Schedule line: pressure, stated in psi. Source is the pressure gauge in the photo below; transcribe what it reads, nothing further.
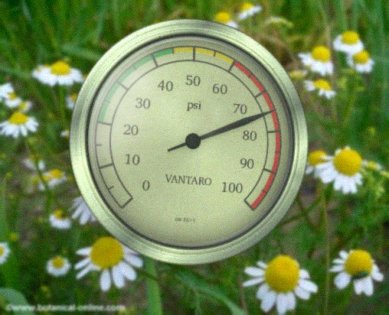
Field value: 75 psi
